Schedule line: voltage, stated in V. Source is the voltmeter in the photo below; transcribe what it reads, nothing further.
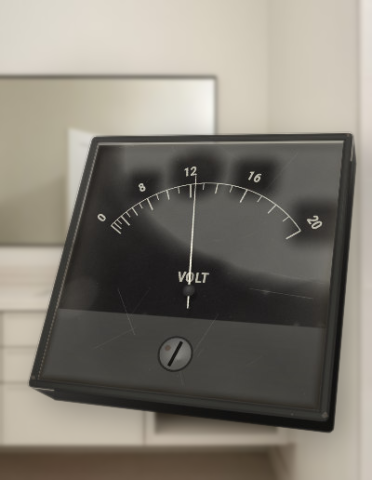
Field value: 12.5 V
